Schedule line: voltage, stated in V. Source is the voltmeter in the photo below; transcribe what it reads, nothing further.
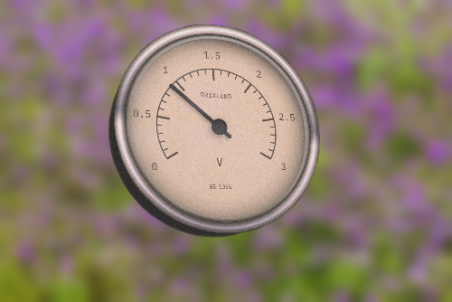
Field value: 0.9 V
